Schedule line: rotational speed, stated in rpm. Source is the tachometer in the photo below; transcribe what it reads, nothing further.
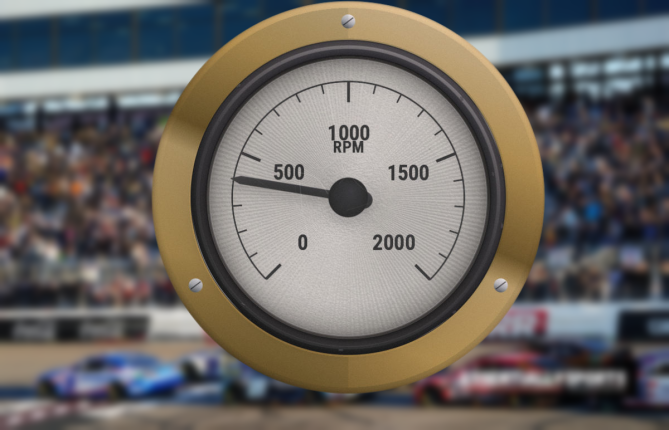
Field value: 400 rpm
